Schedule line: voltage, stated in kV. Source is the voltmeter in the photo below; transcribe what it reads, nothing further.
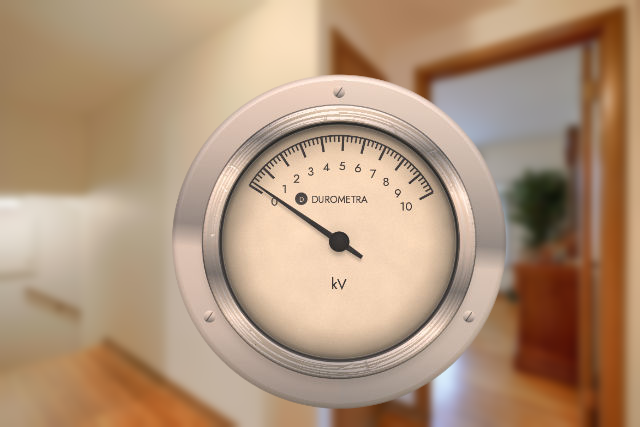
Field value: 0.2 kV
